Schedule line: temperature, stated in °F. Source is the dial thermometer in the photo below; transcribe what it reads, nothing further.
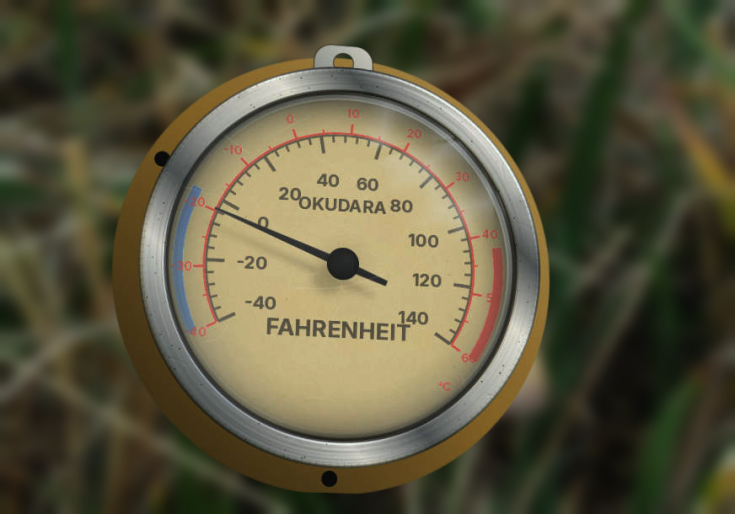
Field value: -4 °F
